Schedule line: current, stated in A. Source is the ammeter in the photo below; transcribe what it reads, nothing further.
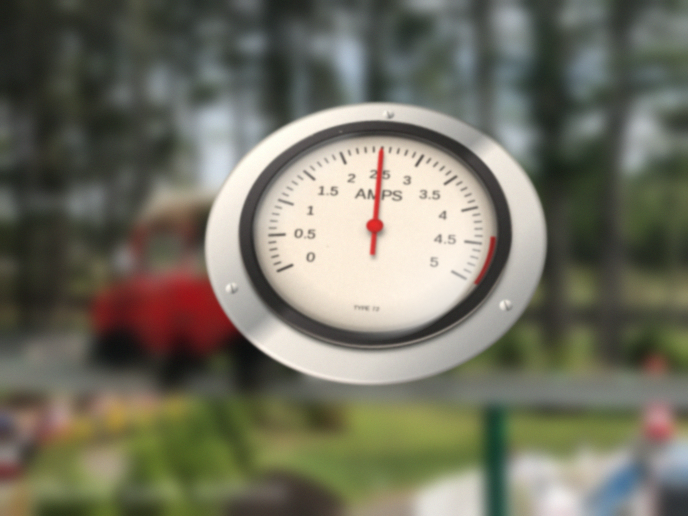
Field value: 2.5 A
